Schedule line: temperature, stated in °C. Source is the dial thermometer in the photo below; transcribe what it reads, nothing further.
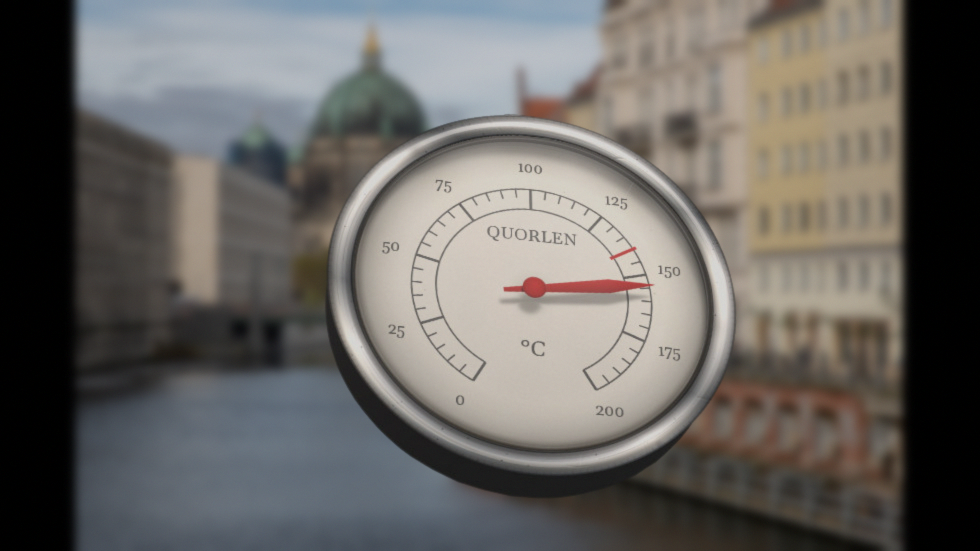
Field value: 155 °C
